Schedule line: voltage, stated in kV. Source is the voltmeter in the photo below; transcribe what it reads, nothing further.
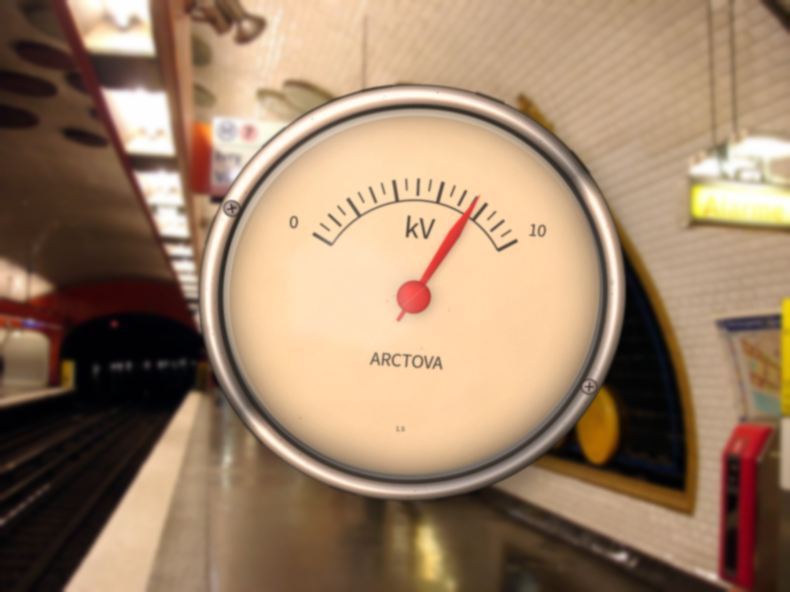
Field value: 7.5 kV
